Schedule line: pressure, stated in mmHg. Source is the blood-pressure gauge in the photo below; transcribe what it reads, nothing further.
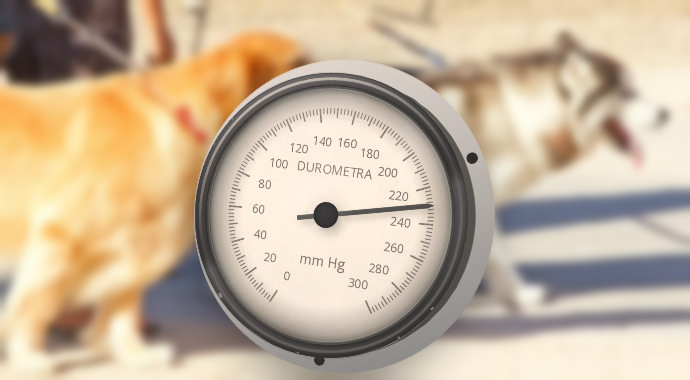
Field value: 230 mmHg
